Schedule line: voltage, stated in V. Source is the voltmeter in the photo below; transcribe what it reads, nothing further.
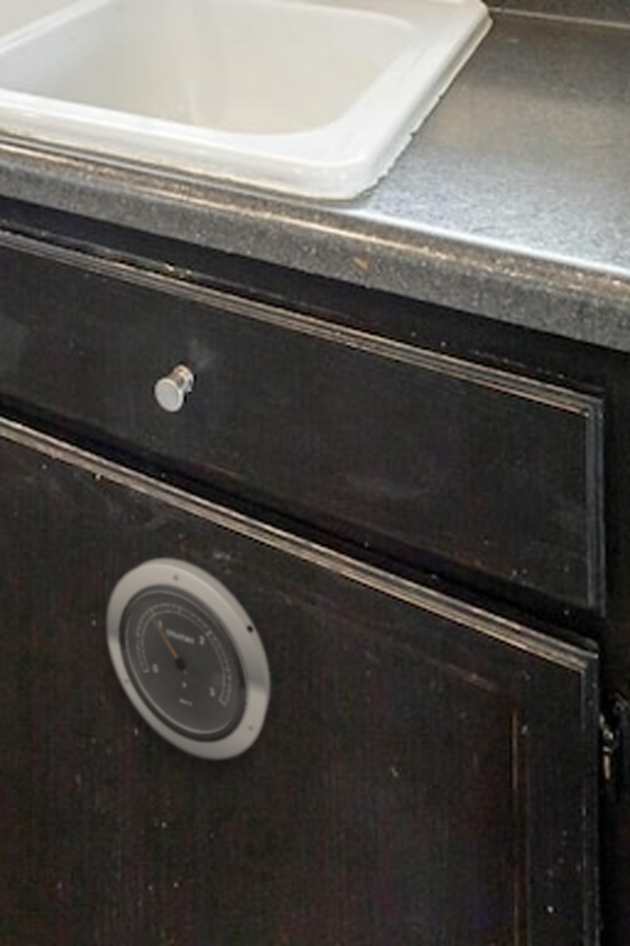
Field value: 1 V
